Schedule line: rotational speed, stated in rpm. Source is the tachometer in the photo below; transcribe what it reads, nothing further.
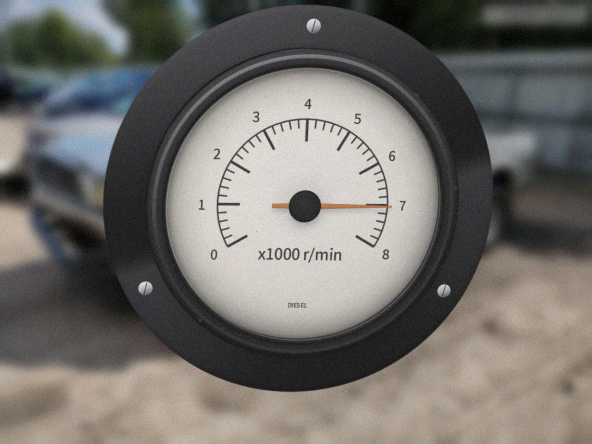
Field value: 7000 rpm
